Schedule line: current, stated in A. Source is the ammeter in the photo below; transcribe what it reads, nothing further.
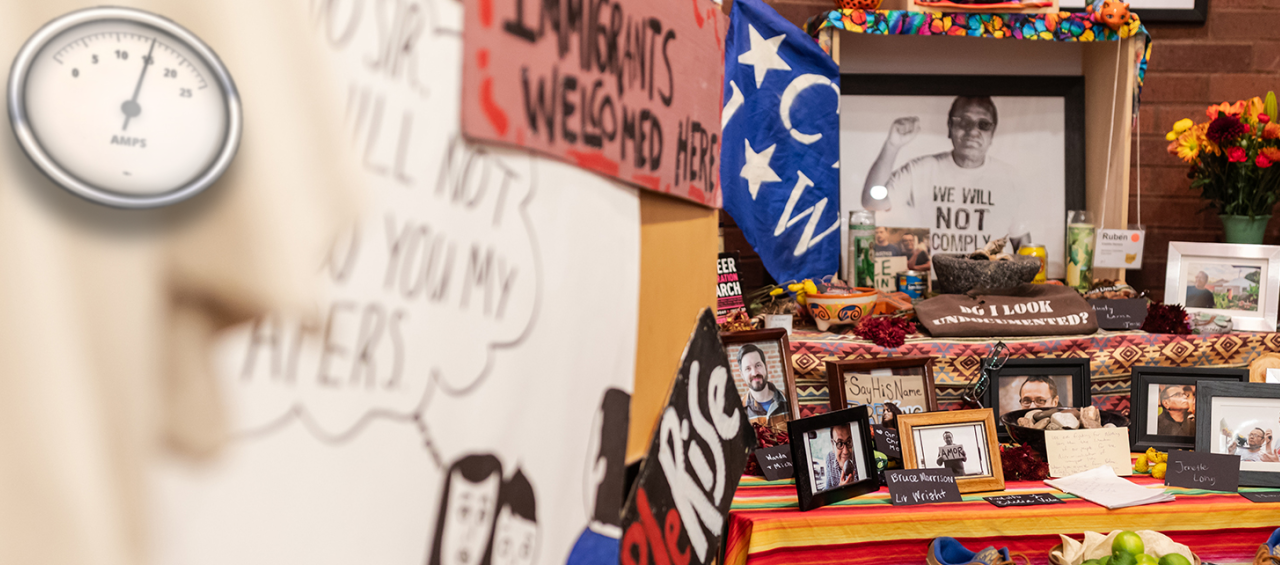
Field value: 15 A
